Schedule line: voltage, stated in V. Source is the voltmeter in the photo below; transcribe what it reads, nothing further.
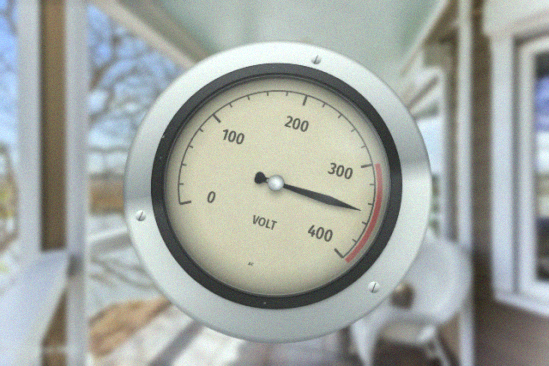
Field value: 350 V
